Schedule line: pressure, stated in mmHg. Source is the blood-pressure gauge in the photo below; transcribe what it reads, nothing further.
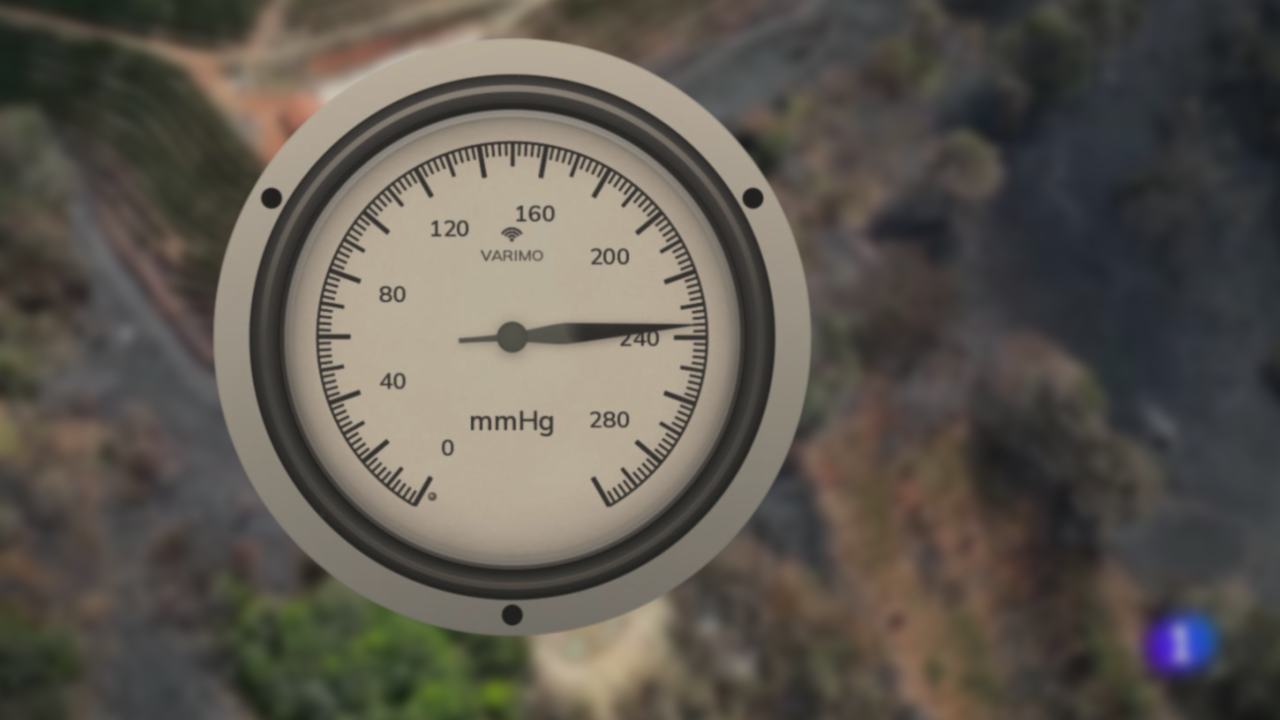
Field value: 236 mmHg
